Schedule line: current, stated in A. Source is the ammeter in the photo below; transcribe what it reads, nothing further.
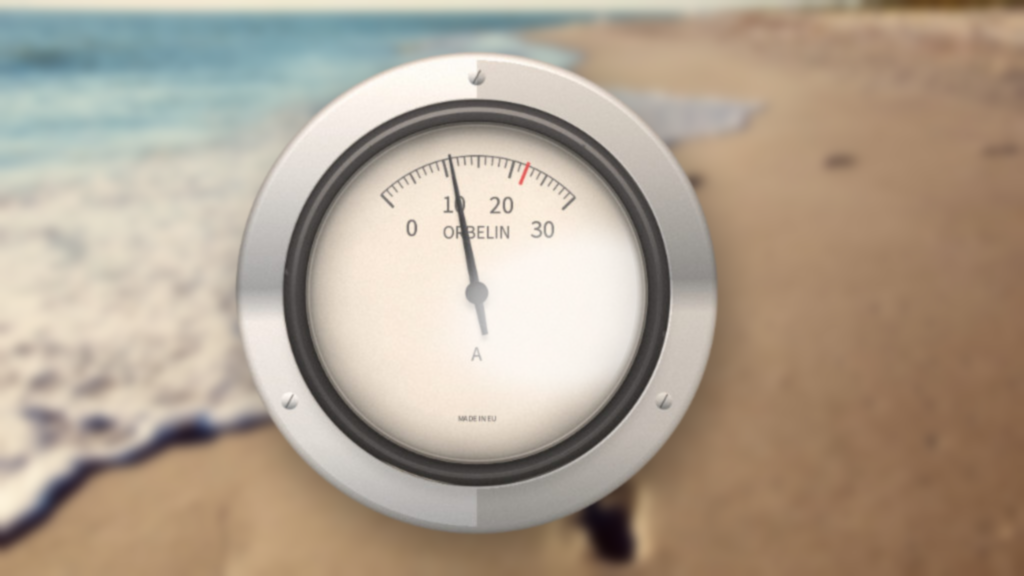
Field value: 11 A
